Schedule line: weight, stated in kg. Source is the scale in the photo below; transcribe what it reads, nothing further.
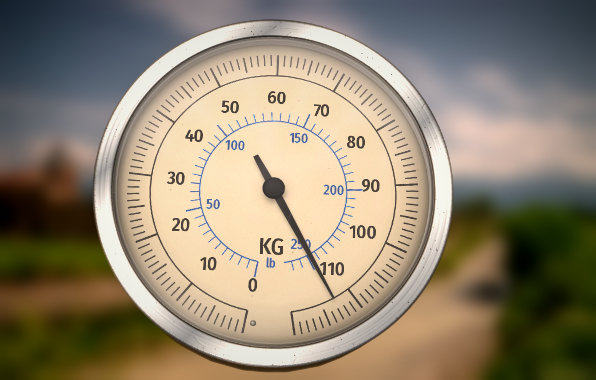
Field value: 113 kg
